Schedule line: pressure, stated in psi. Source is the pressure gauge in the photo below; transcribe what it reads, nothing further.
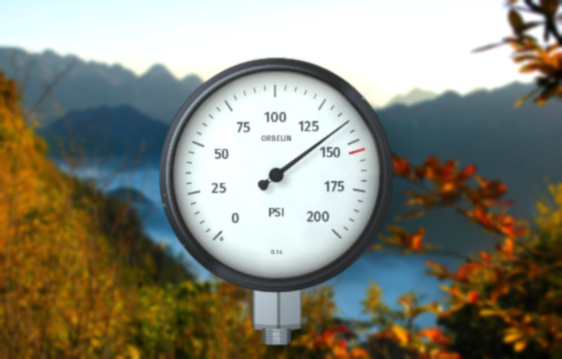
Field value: 140 psi
